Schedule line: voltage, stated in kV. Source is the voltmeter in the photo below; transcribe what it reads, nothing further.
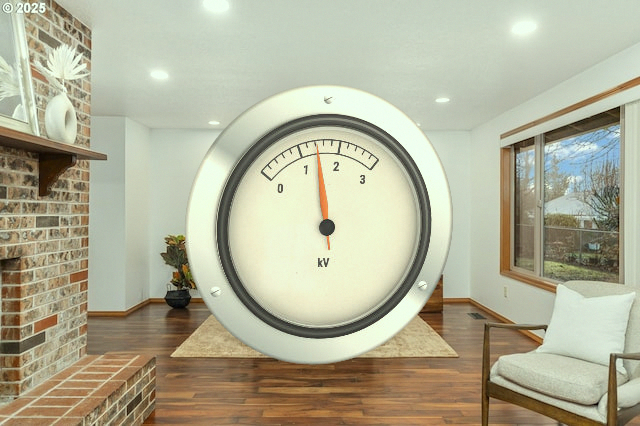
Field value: 1.4 kV
